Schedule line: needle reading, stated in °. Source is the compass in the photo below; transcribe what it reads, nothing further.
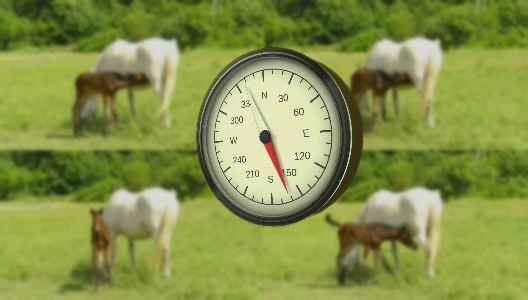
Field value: 160 °
